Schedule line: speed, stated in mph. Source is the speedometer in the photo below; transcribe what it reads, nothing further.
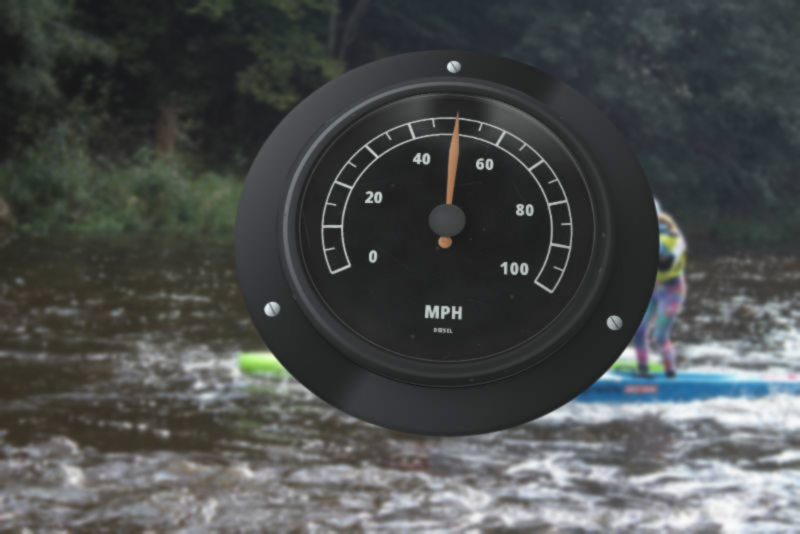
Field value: 50 mph
